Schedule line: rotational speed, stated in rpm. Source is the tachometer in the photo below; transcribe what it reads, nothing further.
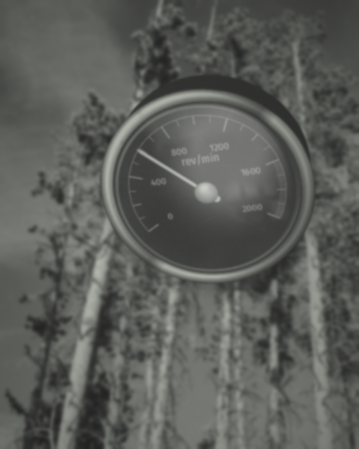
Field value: 600 rpm
